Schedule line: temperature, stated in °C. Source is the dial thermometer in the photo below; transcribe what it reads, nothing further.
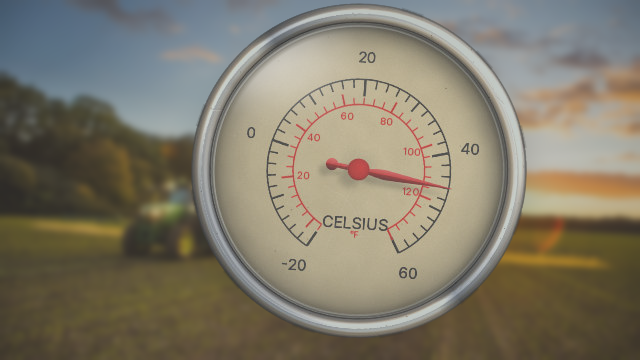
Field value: 46 °C
